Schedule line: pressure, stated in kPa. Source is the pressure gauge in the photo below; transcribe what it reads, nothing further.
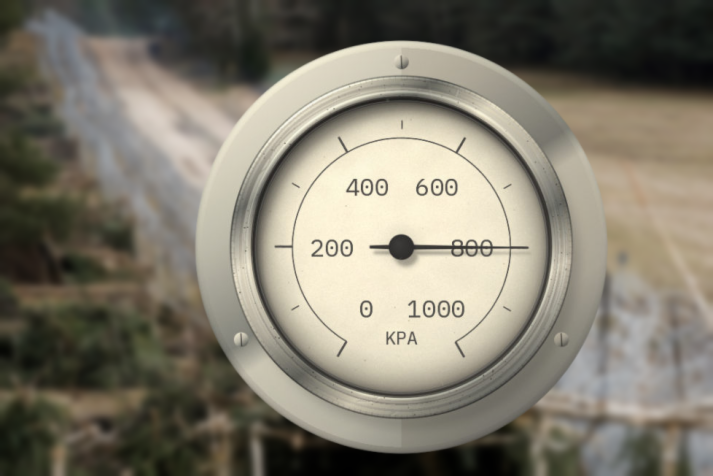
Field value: 800 kPa
